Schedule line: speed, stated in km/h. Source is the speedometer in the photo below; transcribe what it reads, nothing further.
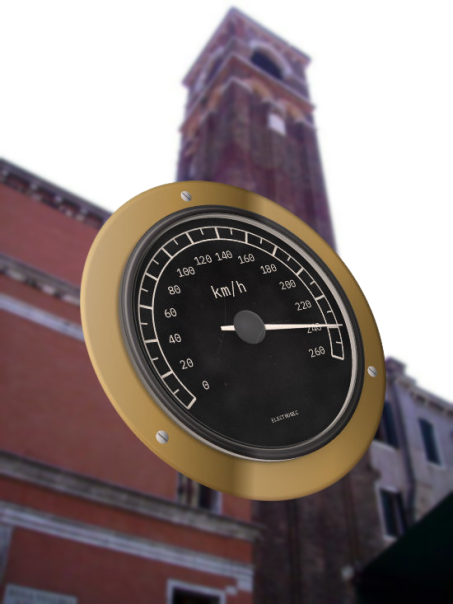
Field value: 240 km/h
